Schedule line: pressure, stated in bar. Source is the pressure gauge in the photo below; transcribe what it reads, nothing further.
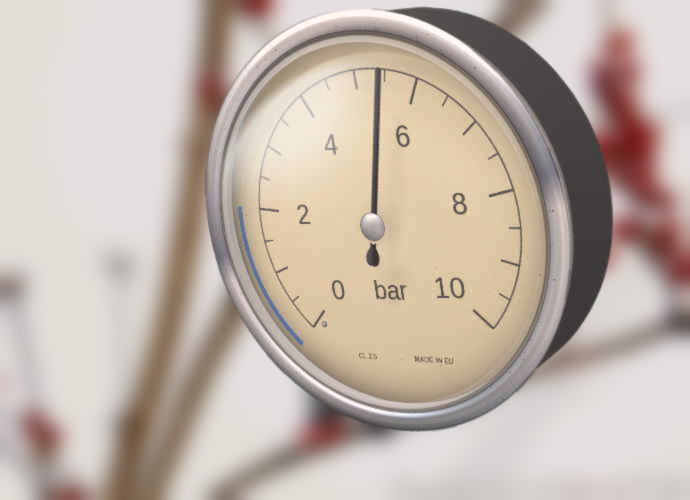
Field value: 5.5 bar
